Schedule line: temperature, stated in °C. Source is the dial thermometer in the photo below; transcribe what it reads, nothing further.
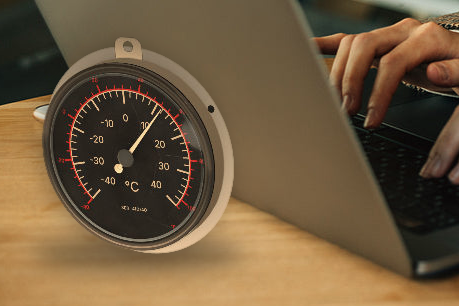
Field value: 12 °C
